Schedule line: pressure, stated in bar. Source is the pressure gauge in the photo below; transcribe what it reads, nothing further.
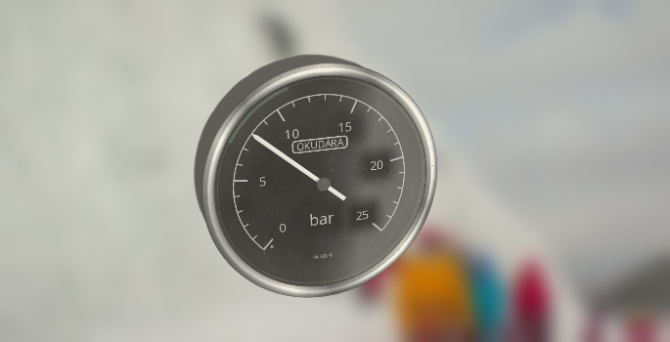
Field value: 8 bar
